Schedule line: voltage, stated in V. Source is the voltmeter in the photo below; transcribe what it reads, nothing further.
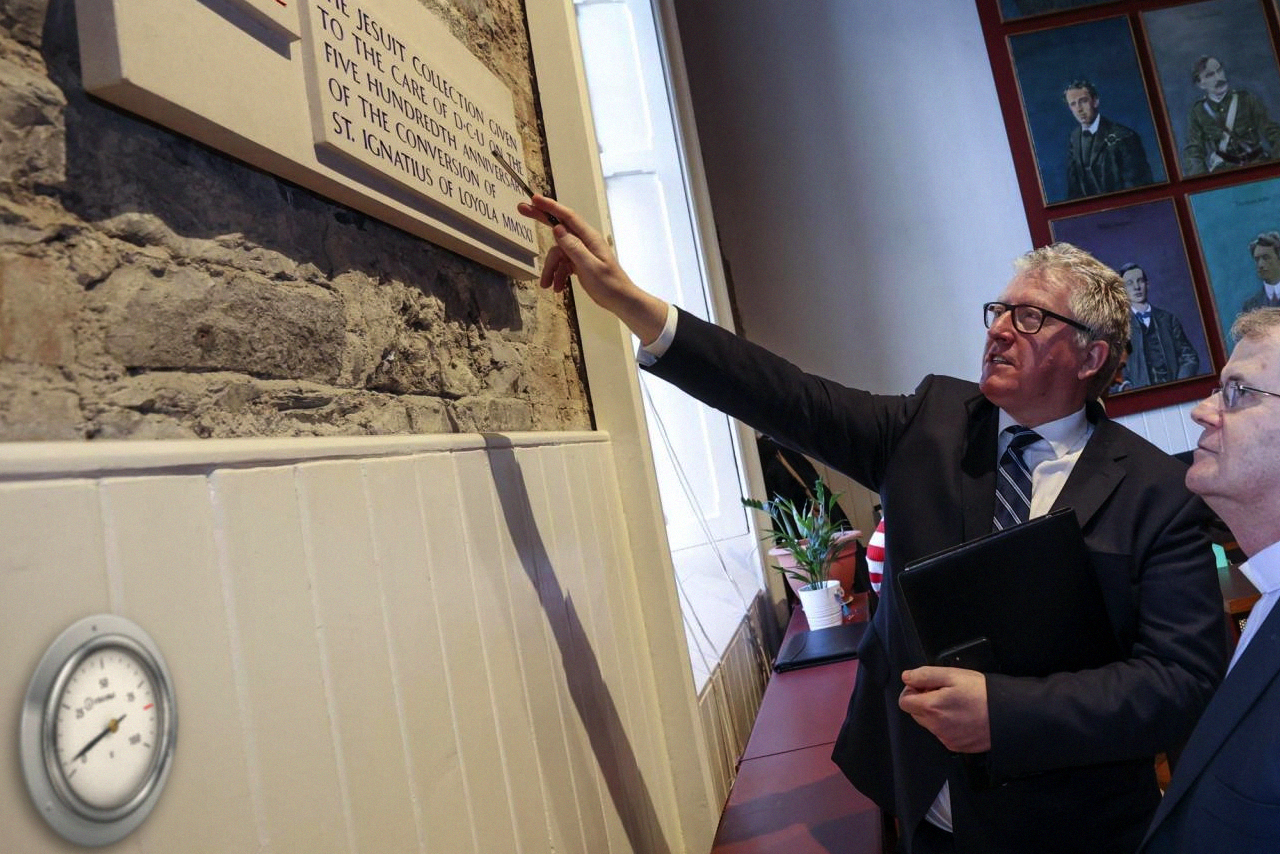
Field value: 5 V
